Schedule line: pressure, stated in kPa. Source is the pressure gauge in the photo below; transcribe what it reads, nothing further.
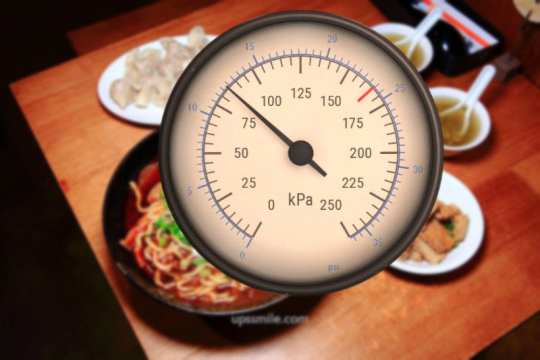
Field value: 85 kPa
